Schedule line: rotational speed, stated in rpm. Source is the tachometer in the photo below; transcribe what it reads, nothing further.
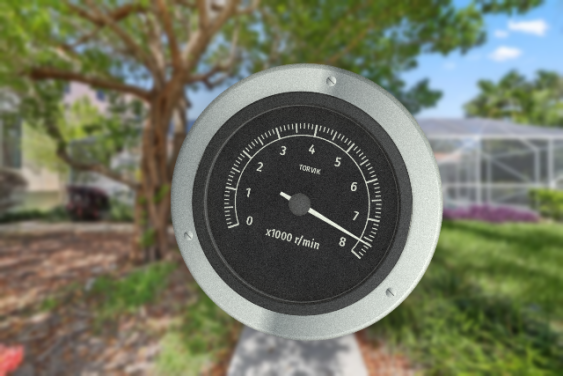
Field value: 7600 rpm
